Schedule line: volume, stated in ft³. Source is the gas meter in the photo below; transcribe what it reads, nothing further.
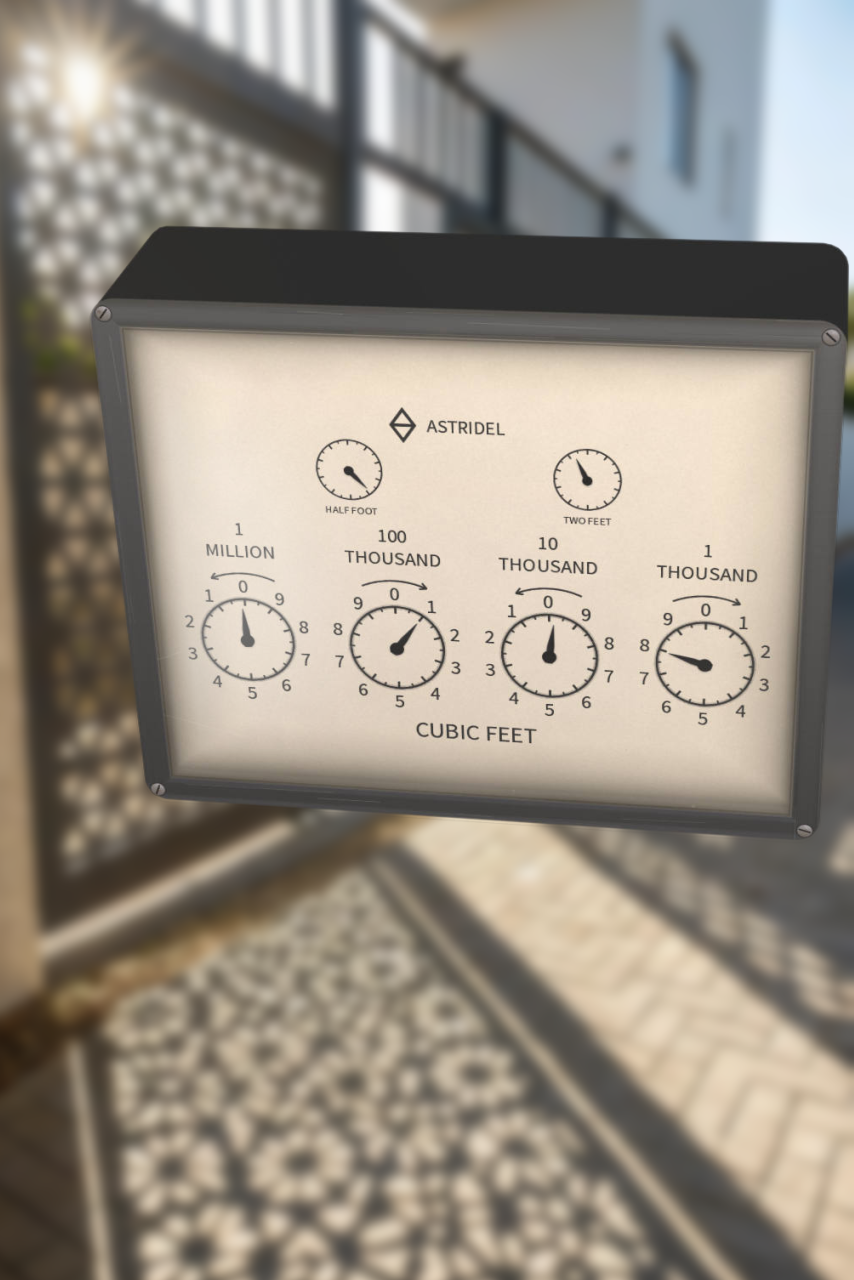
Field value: 9800 ft³
